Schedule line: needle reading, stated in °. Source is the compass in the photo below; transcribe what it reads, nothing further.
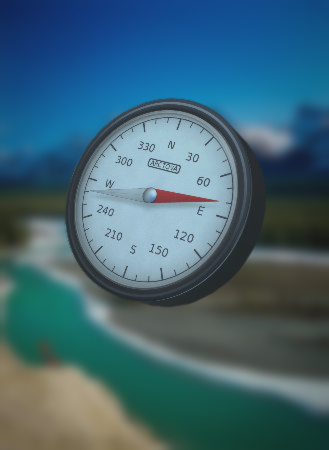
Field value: 80 °
